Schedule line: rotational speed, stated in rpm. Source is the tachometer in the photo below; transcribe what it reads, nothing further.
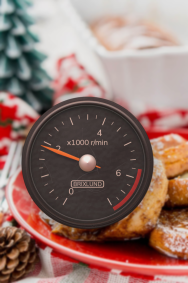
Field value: 1875 rpm
